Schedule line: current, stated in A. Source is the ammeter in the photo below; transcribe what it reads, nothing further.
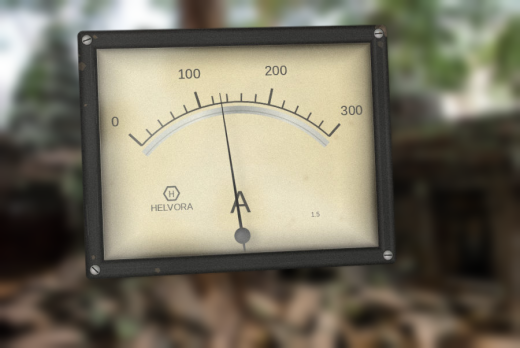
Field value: 130 A
